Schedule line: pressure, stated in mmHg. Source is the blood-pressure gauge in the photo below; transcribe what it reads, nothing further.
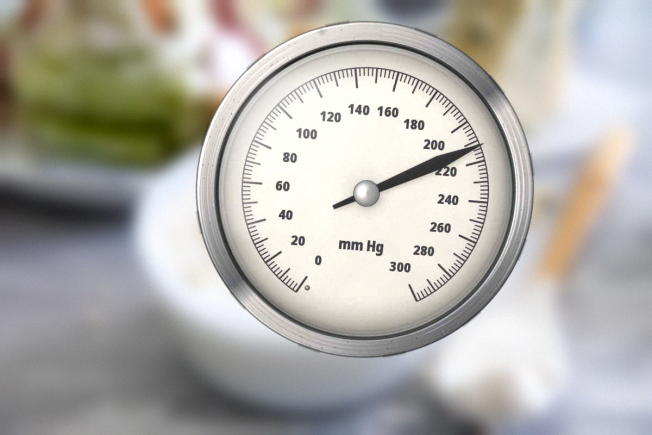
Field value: 212 mmHg
